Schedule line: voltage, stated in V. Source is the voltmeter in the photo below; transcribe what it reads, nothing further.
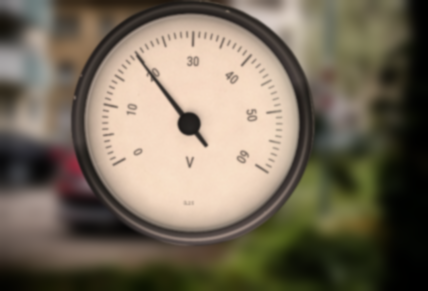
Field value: 20 V
